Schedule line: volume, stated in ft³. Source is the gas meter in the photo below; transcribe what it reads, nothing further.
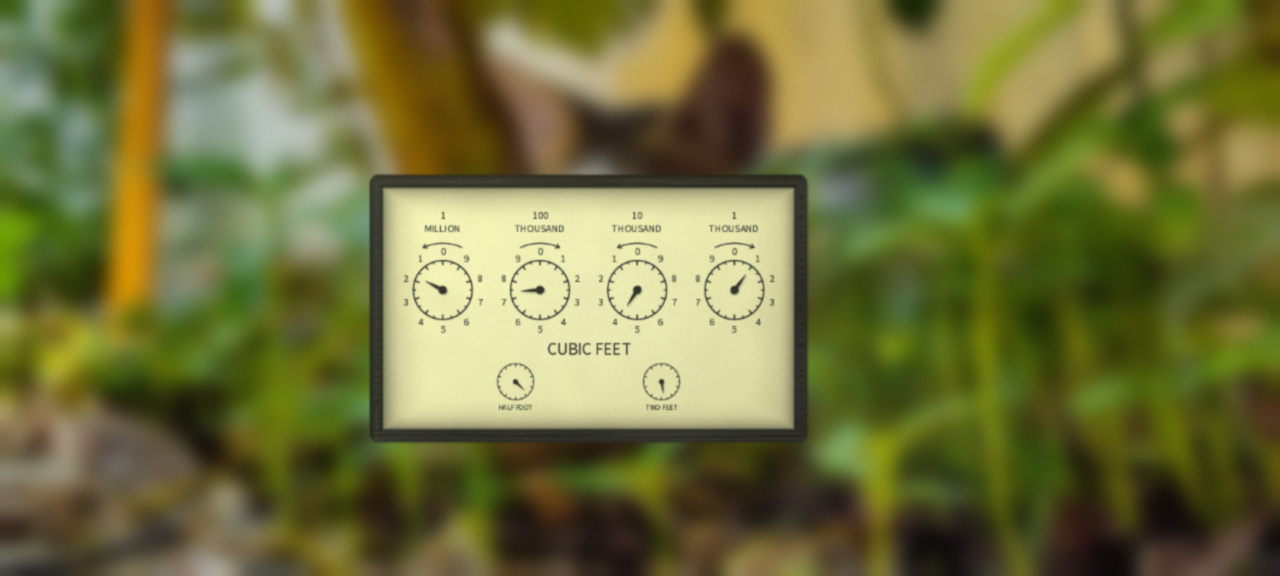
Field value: 174100 ft³
